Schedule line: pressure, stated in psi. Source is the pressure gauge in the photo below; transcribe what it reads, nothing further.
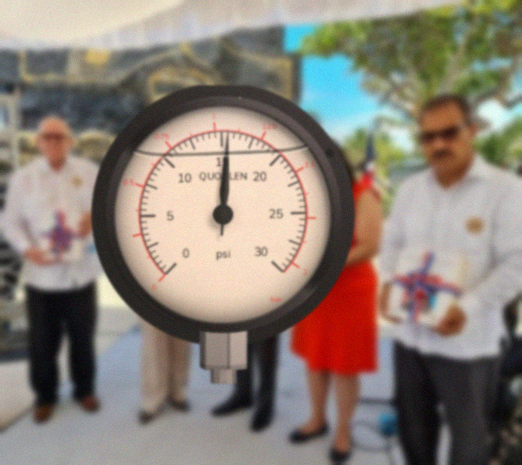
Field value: 15.5 psi
